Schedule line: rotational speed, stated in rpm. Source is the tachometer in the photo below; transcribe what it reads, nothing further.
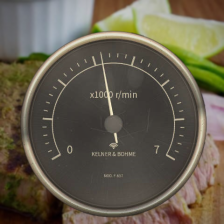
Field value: 3200 rpm
